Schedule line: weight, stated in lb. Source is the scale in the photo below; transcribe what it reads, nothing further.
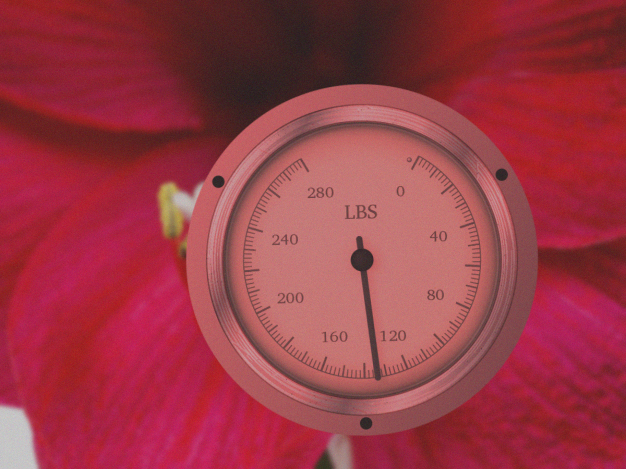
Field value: 134 lb
